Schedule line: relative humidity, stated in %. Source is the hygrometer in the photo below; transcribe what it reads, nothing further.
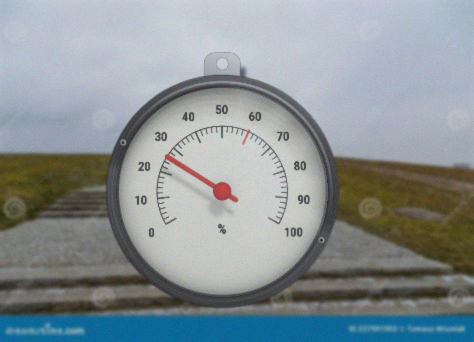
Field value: 26 %
